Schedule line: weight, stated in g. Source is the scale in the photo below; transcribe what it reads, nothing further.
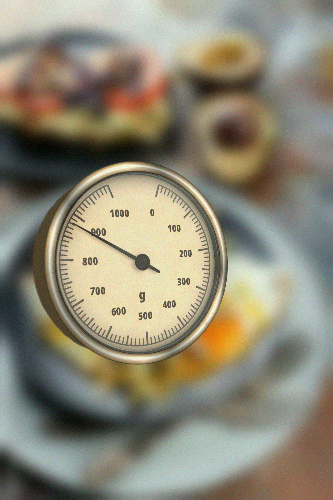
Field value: 880 g
